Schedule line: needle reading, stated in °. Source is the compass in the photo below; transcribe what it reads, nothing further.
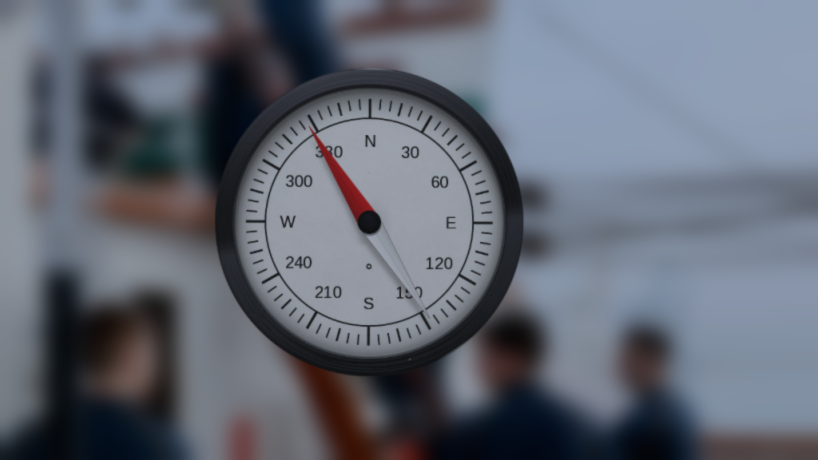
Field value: 327.5 °
